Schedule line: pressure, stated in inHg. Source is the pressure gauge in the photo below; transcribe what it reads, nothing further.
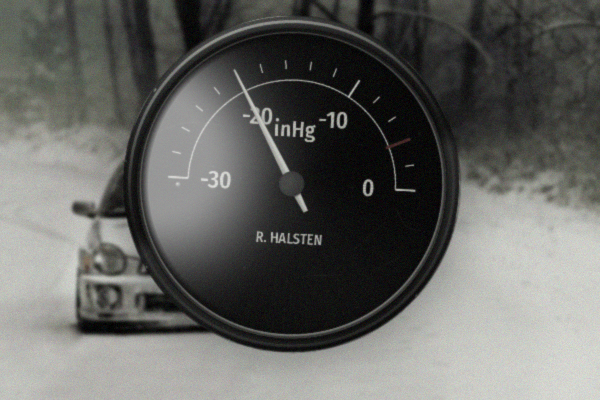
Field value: -20 inHg
